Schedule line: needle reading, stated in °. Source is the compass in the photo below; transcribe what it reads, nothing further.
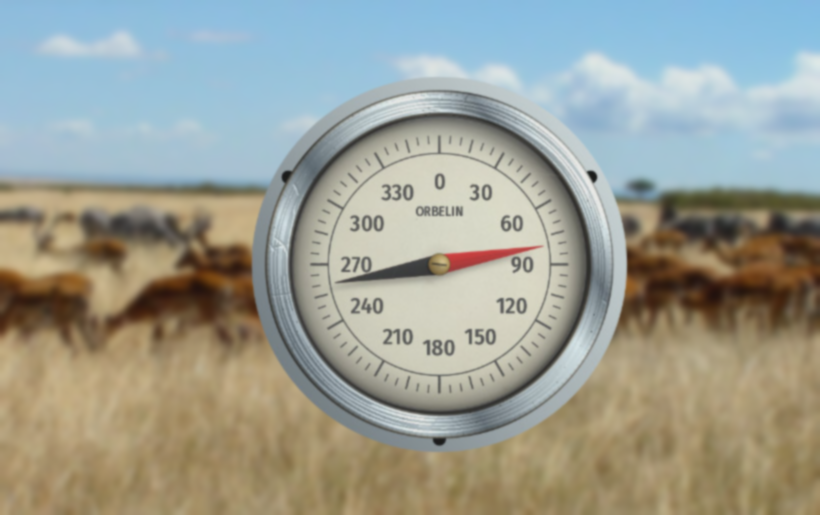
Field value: 80 °
